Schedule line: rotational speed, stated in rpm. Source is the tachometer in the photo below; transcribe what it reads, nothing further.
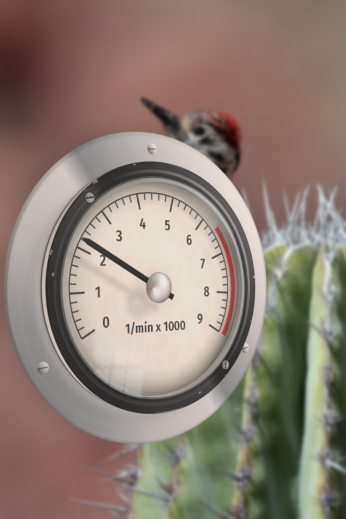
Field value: 2200 rpm
